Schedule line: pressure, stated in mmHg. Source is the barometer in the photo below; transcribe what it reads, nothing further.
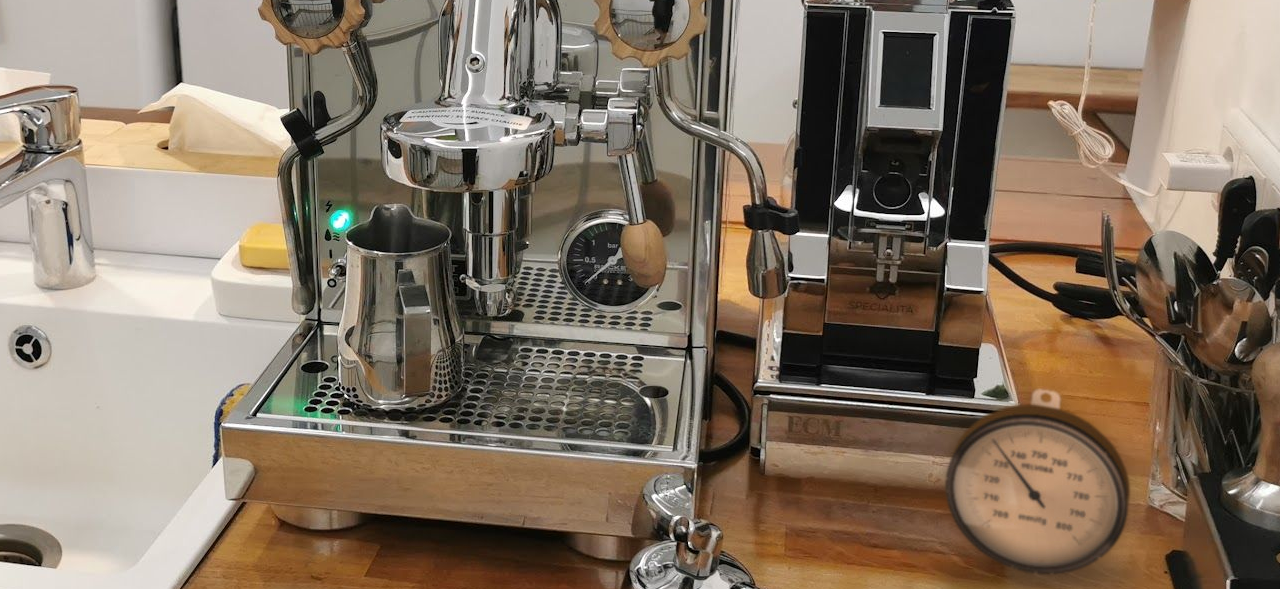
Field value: 735 mmHg
